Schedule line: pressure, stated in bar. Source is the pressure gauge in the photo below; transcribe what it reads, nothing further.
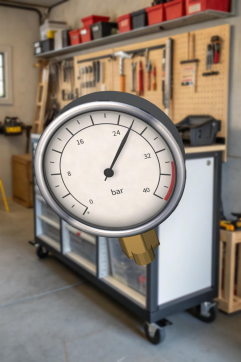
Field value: 26 bar
